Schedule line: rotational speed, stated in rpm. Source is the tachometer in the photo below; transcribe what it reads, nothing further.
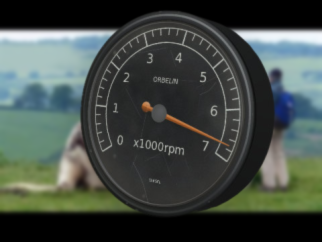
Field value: 6700 rpm
